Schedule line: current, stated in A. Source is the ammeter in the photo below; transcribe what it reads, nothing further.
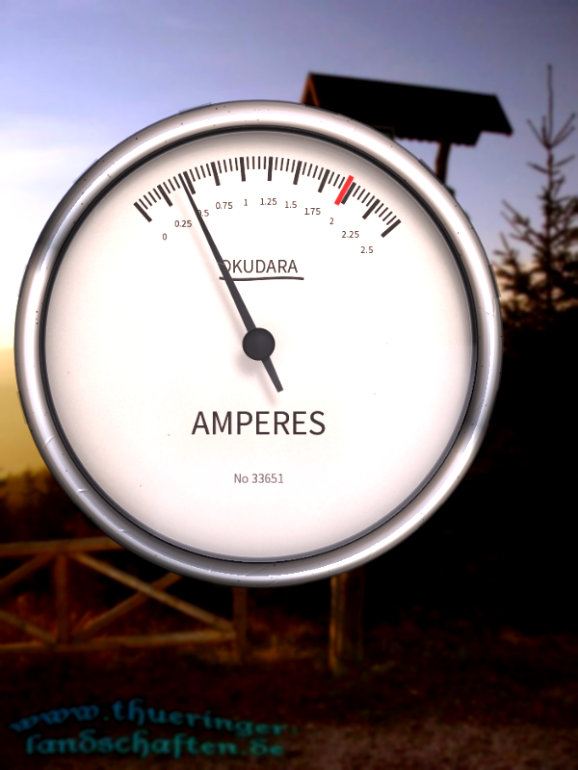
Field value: 0.45 A
